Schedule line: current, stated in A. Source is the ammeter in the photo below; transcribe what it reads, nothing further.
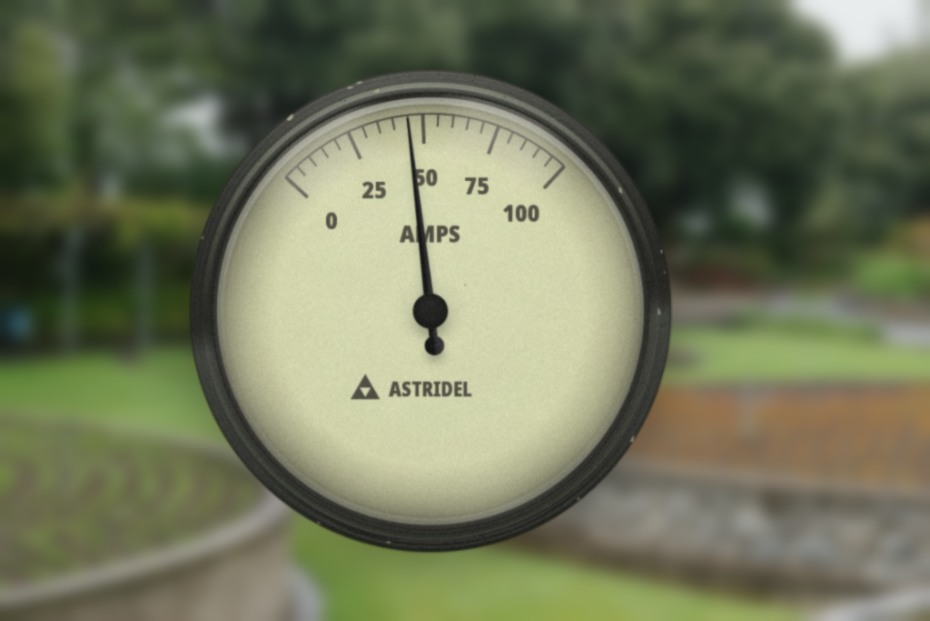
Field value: 45 A
